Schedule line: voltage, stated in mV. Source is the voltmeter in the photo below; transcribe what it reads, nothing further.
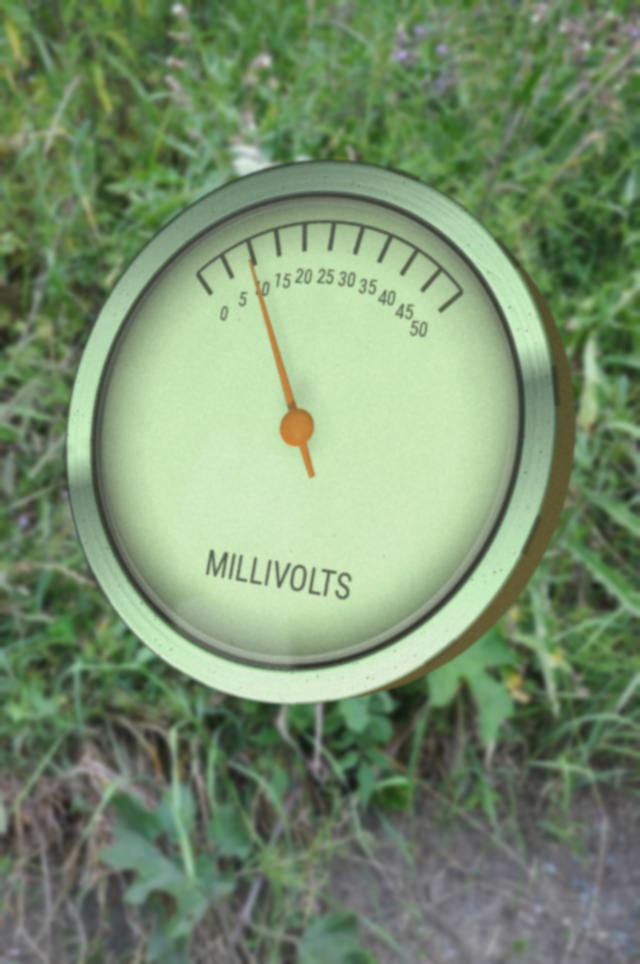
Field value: 10 mV
